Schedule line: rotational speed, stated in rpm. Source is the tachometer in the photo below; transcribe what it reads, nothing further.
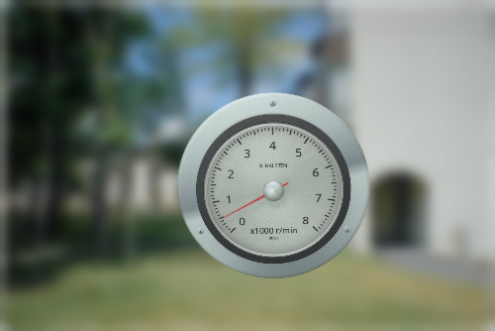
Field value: 500 rpm
